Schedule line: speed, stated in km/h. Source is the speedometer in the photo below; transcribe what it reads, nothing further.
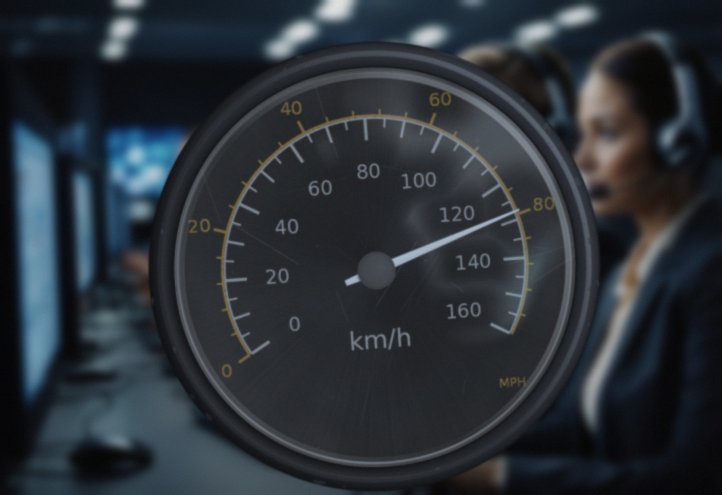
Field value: 127.5 km/h
